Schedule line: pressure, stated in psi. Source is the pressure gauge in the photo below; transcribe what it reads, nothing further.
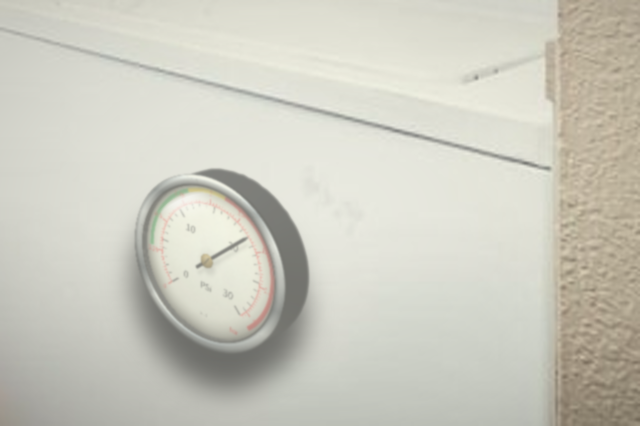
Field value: 20 psi
